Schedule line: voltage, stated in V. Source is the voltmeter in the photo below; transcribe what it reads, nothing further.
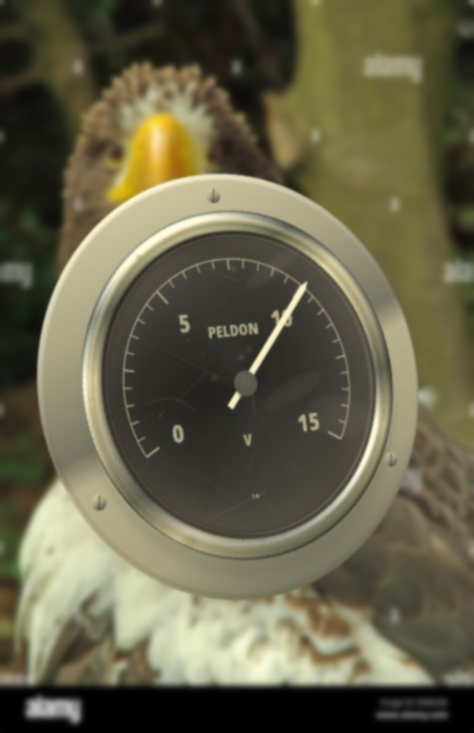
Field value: 10 V
